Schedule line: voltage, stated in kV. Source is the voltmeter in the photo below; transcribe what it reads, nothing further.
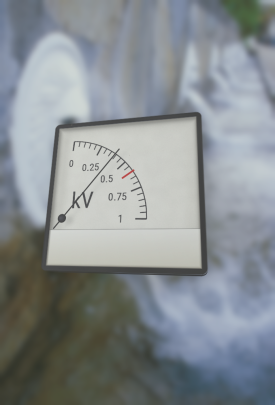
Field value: 0.4 kV
